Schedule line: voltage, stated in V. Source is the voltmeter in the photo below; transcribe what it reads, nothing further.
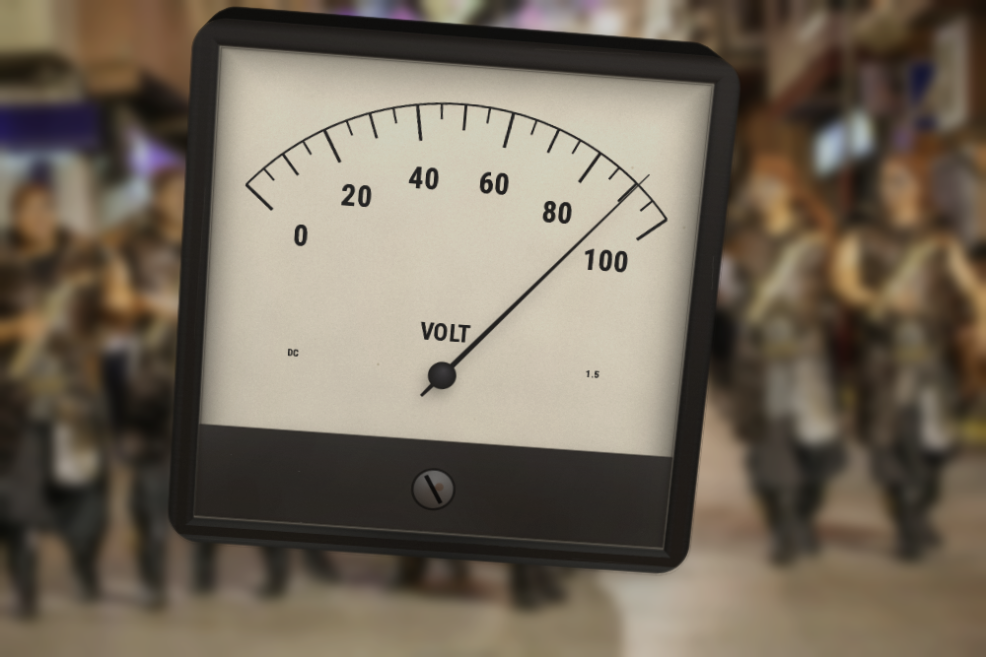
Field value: 90 V
